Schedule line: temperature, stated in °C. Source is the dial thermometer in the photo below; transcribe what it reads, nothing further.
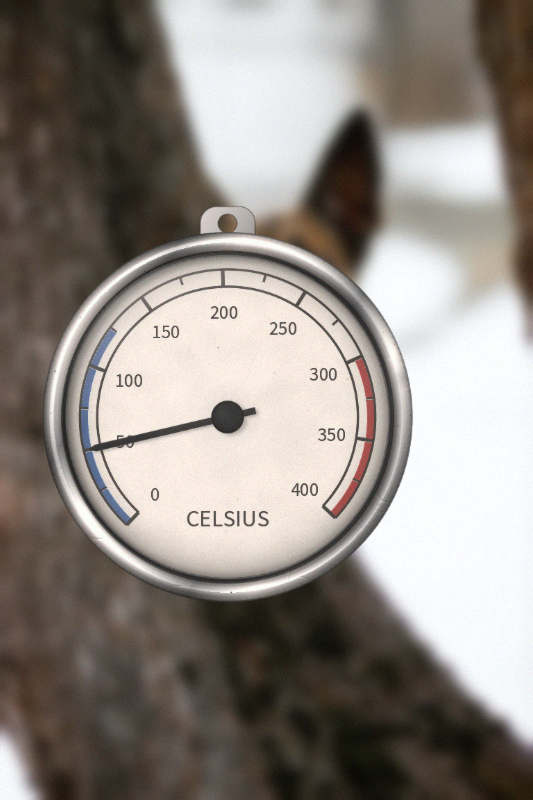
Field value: 50 °C
